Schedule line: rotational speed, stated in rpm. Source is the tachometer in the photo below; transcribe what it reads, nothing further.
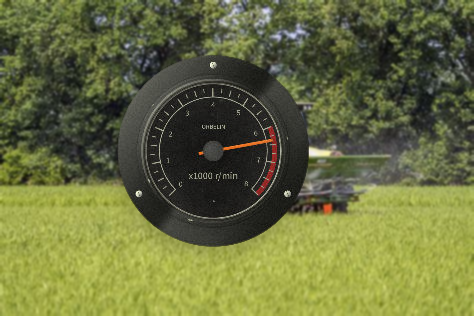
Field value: 6375 rpm
